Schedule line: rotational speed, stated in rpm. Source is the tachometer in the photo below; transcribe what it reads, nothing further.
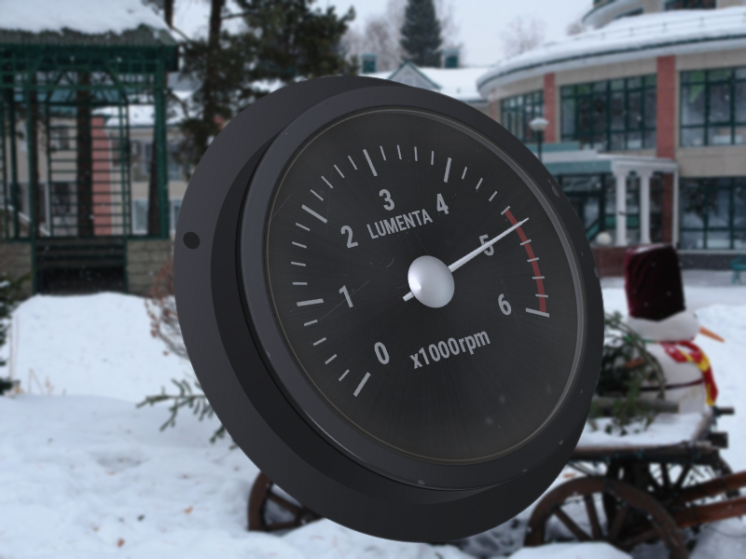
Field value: 5000 rpm
